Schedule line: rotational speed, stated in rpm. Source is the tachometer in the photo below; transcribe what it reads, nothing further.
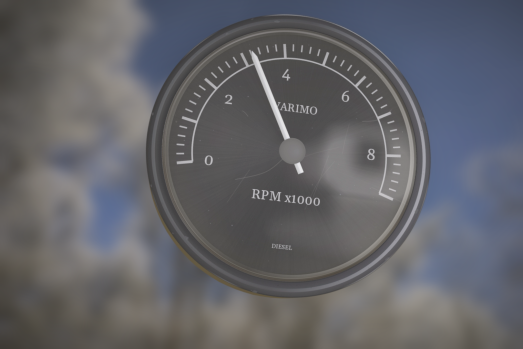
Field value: 3200 rpm
